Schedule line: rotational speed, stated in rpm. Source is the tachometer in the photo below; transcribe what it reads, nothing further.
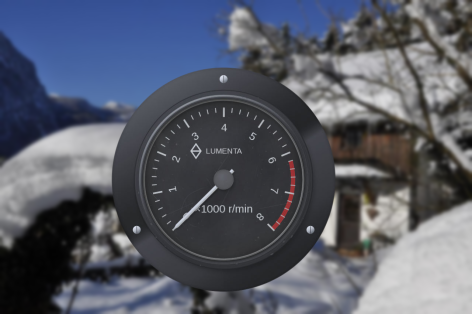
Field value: 0 rpm
